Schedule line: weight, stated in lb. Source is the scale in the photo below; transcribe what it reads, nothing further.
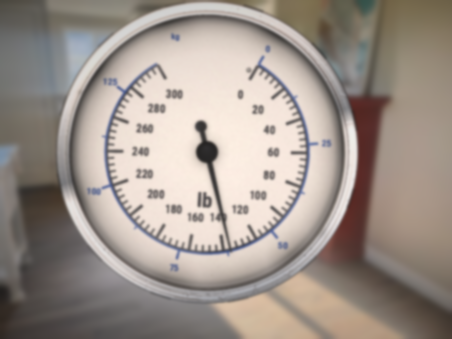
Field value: 136 lb
